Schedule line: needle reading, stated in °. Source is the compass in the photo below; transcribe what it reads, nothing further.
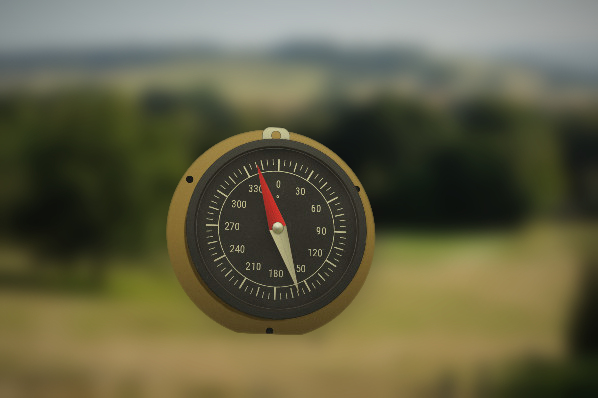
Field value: 340 °
